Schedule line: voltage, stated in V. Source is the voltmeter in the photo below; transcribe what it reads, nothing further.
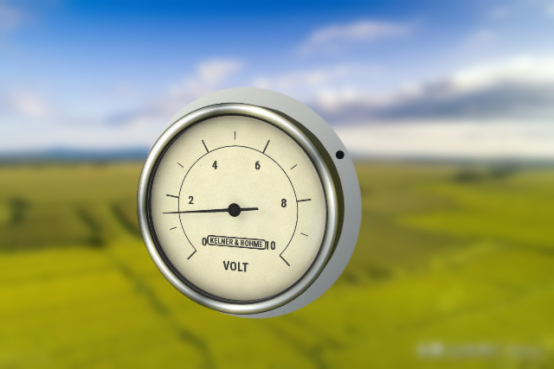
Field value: 1.5 V
